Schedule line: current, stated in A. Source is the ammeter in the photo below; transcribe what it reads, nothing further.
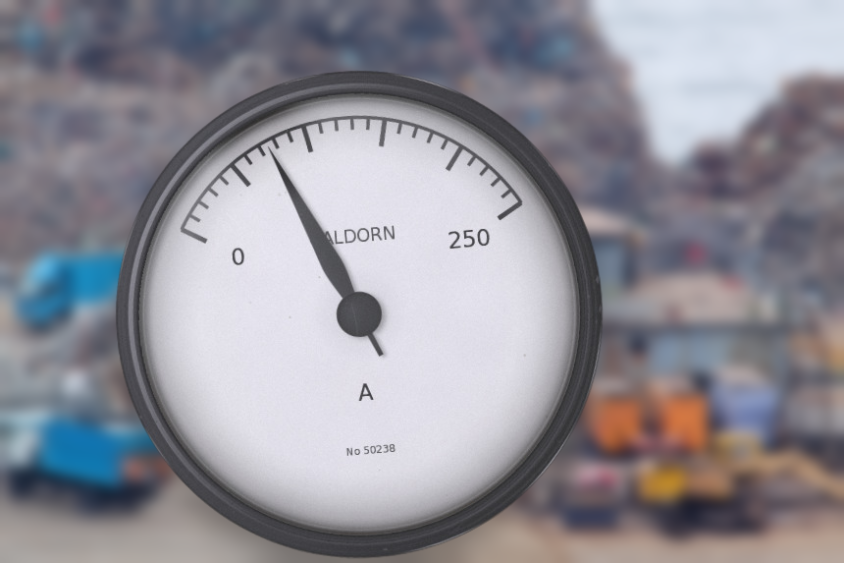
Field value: 75 A
